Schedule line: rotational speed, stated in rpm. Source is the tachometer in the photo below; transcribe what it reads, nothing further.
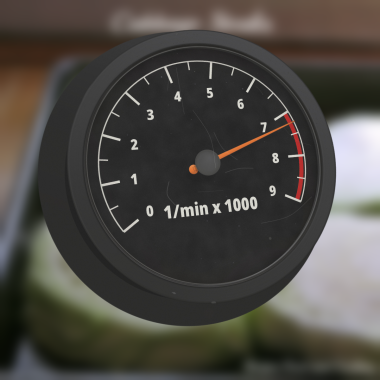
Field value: 7250 rpm
